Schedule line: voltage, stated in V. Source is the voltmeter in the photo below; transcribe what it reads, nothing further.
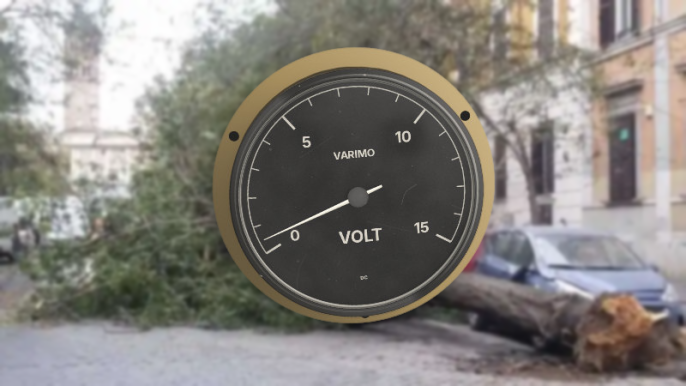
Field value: 0.5 V
